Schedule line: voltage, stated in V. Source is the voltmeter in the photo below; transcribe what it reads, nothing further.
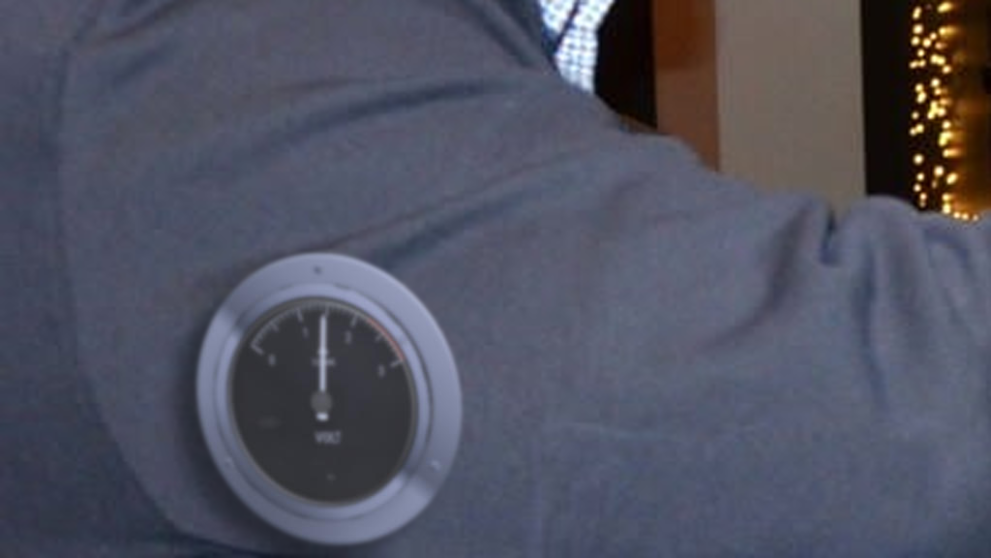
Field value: 1.5 V
